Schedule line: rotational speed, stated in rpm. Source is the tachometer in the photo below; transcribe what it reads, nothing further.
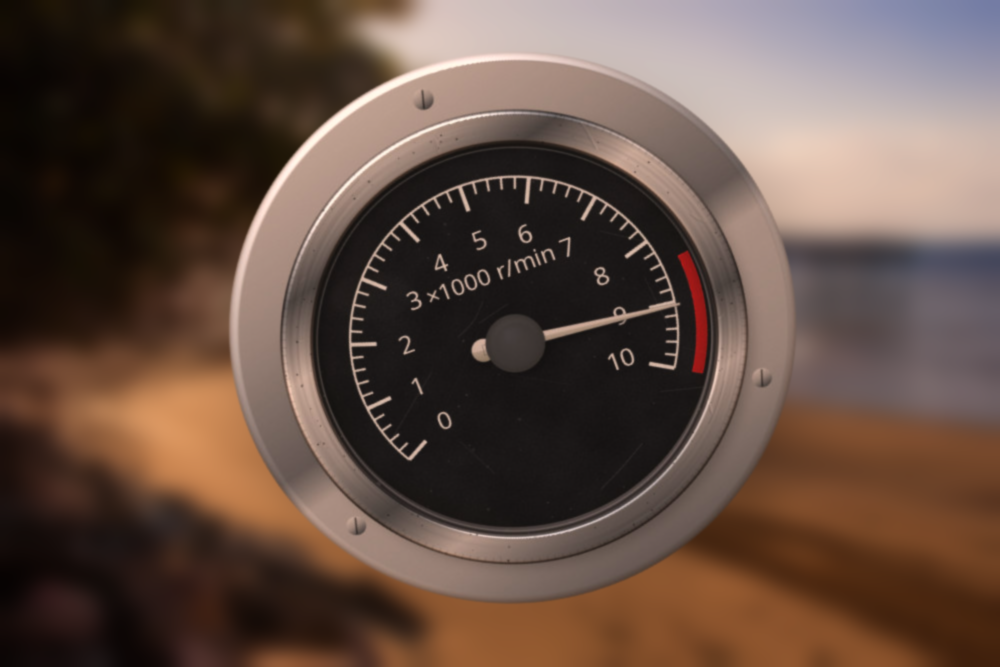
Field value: 9000 rpm
